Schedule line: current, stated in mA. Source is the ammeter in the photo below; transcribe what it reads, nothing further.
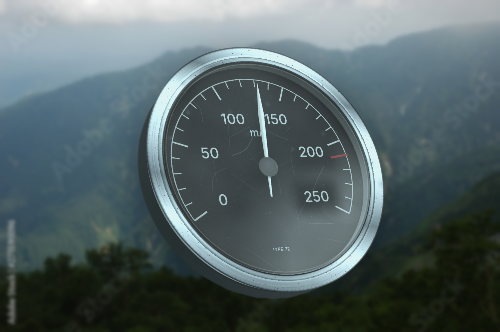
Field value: 130 mA
